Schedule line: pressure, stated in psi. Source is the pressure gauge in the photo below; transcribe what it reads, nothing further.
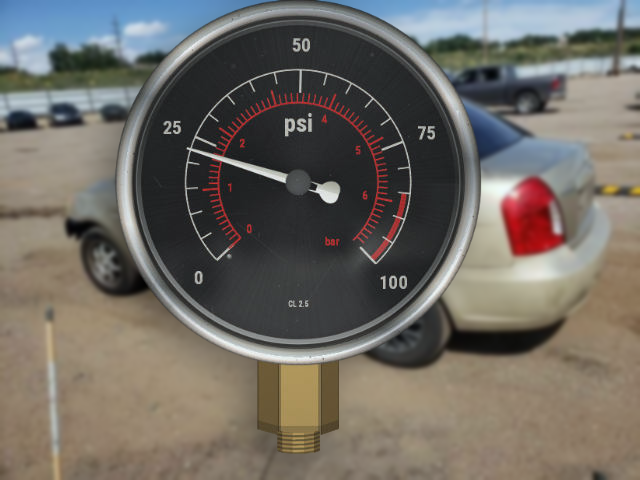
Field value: 22.5 psi
